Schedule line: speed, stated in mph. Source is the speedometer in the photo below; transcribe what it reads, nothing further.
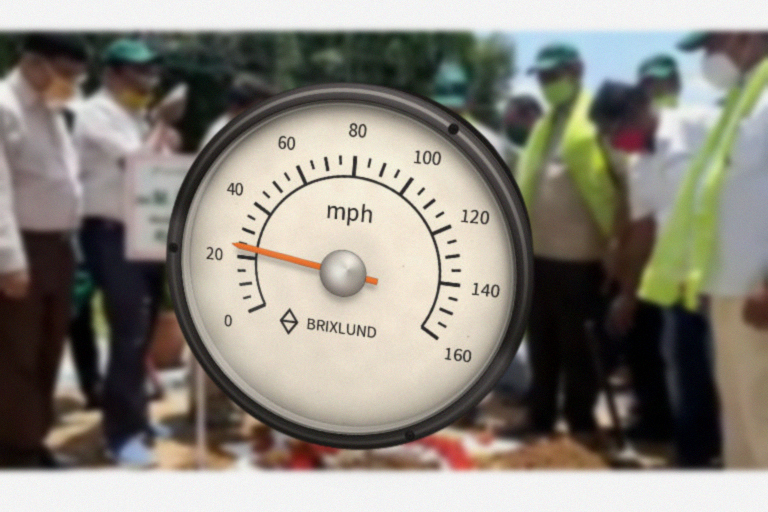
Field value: 25 mph
